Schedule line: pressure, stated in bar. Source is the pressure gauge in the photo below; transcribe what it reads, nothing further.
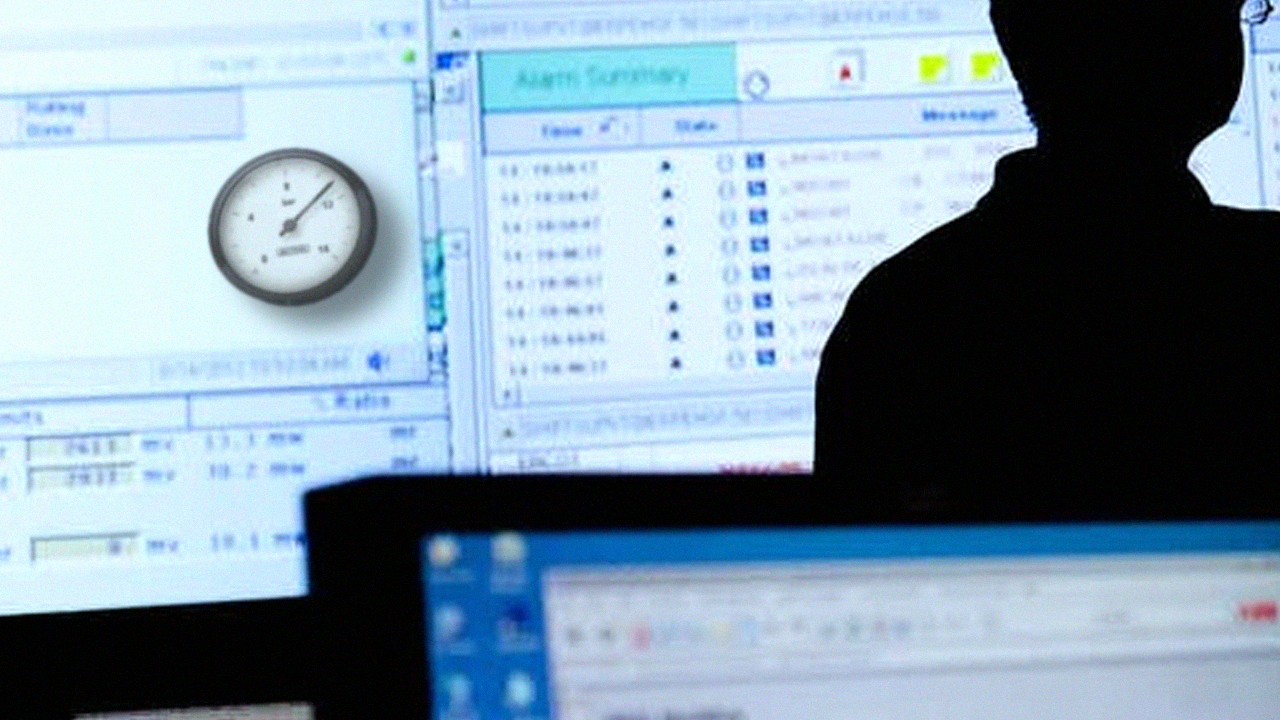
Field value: 11 bar
